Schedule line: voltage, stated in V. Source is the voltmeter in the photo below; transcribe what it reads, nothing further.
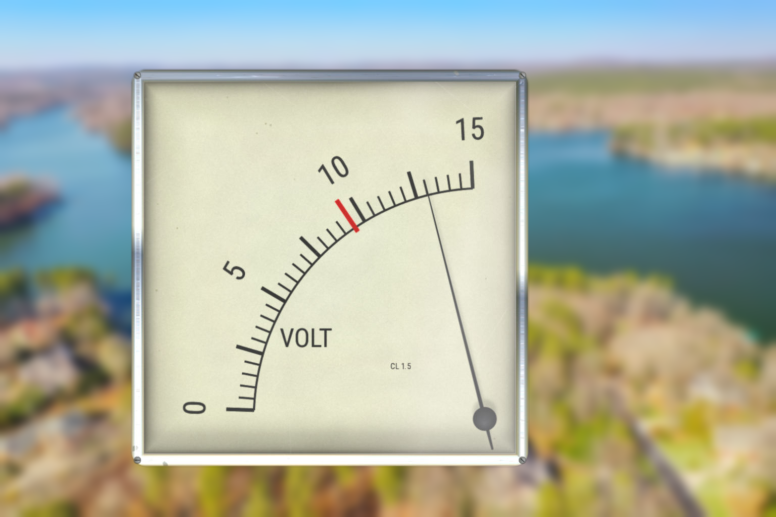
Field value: 13 V
